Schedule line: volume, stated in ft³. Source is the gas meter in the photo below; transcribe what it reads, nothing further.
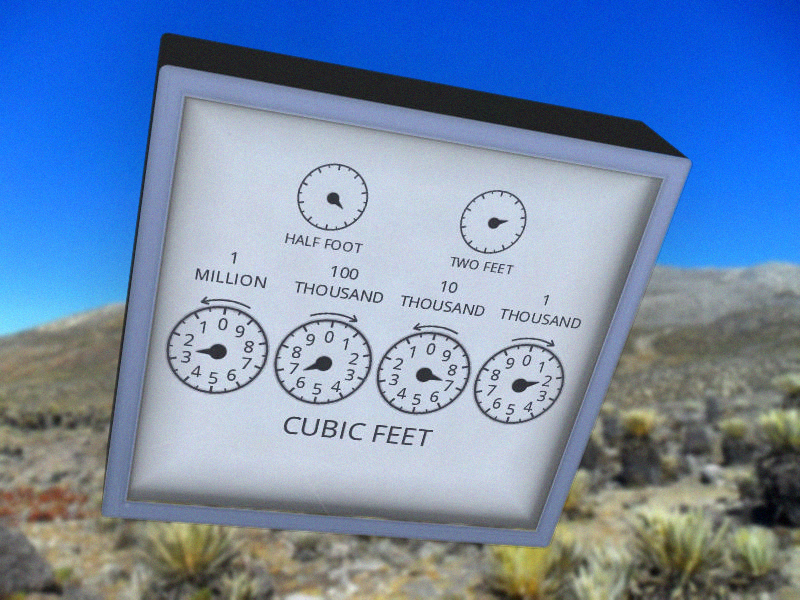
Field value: 267200 ft³
